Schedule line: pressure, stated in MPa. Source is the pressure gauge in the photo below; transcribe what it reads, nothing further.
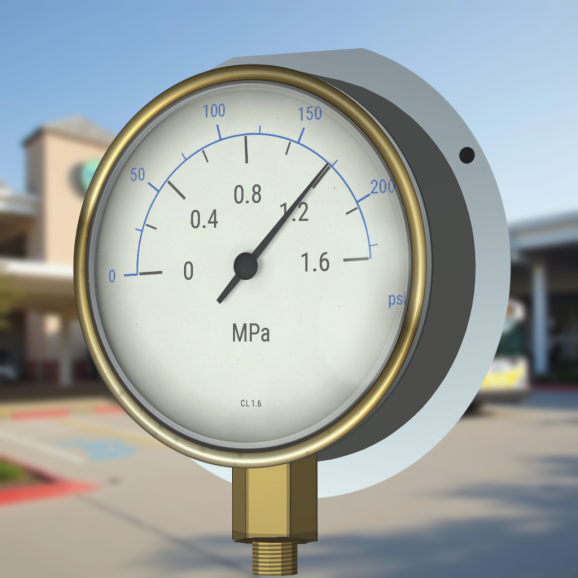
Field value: 1.2 MPa
